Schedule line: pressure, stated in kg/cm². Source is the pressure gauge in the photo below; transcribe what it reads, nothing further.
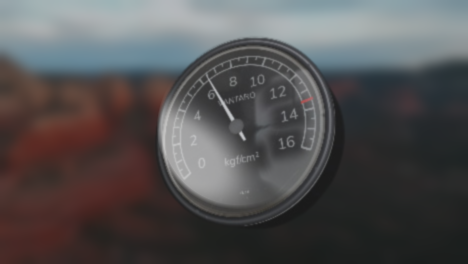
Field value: 6.5 kg/cm²
